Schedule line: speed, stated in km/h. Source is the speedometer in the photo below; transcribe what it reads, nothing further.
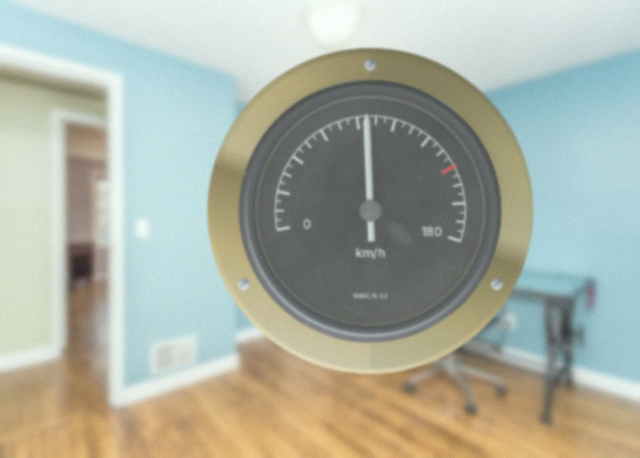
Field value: 85 km/h
